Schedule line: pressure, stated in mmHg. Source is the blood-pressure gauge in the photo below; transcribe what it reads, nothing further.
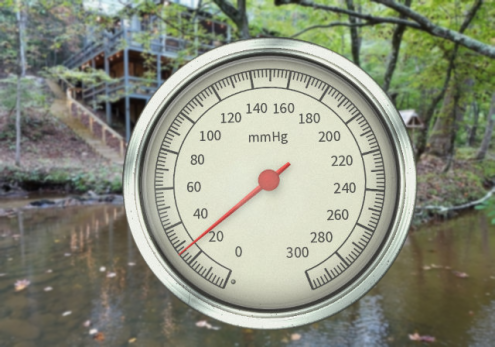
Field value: 26 mmHg
